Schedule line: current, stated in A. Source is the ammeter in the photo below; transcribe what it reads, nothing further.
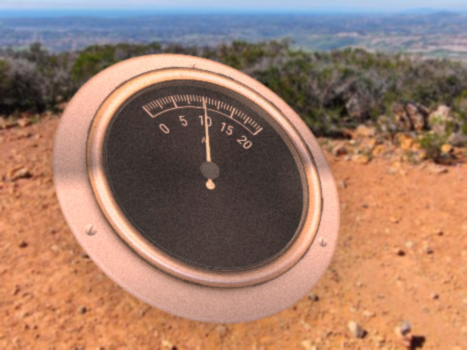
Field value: 10 A
